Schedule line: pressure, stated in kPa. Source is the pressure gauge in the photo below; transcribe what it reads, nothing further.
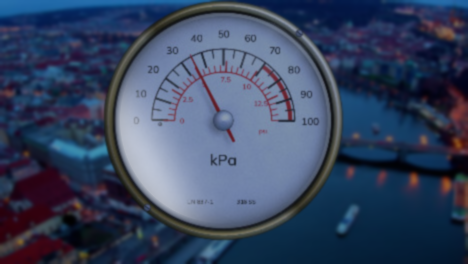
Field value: 35 kPa
